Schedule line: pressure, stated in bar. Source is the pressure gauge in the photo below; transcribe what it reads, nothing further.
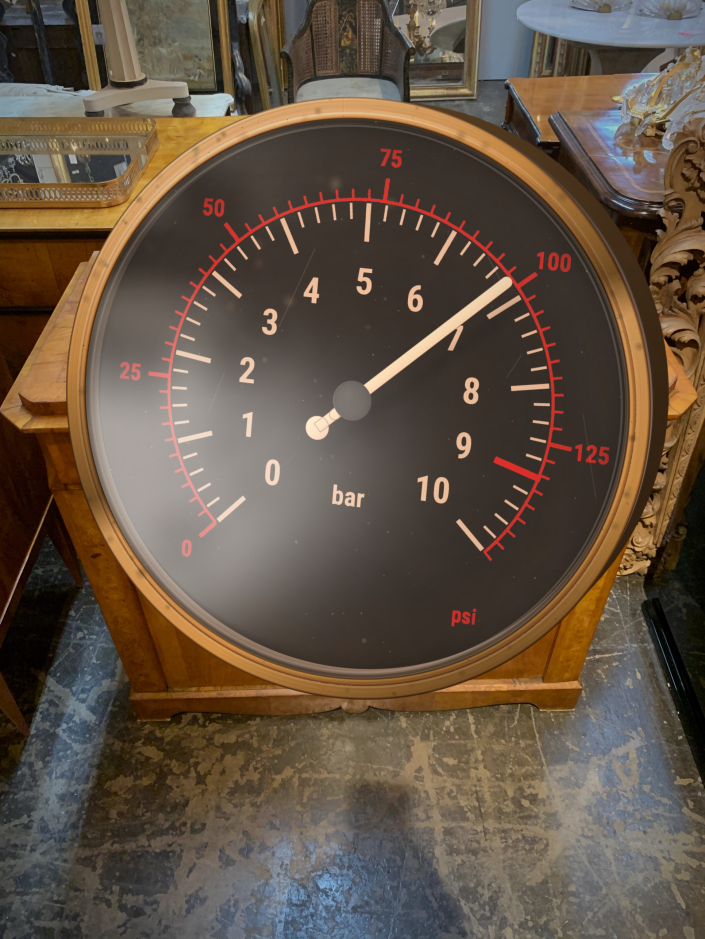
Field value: 6.8 bar
